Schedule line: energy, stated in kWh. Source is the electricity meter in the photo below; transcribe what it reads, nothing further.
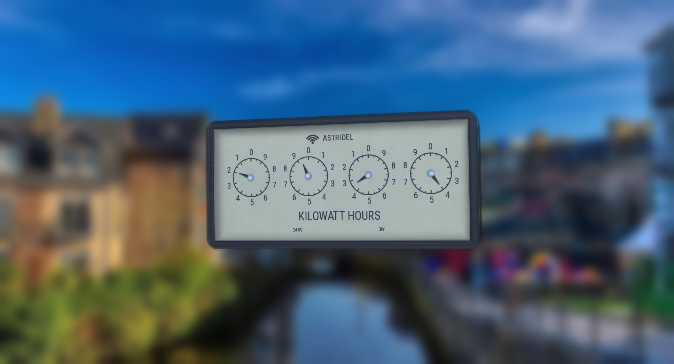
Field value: 1934 kWh
